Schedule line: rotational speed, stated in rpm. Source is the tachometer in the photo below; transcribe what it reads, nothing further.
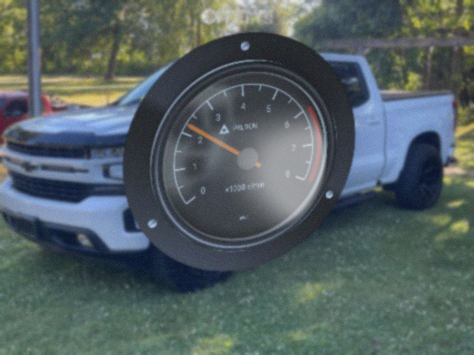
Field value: 2250 rpm
